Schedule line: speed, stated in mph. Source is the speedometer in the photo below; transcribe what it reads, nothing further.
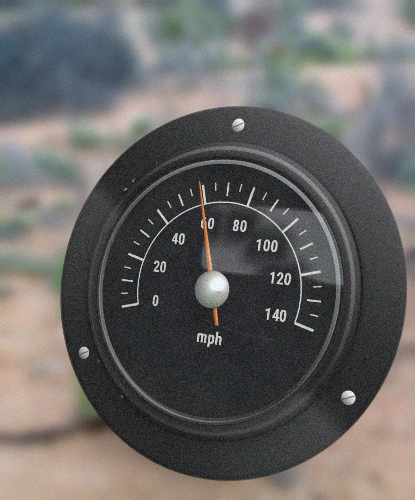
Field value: 60 mph
